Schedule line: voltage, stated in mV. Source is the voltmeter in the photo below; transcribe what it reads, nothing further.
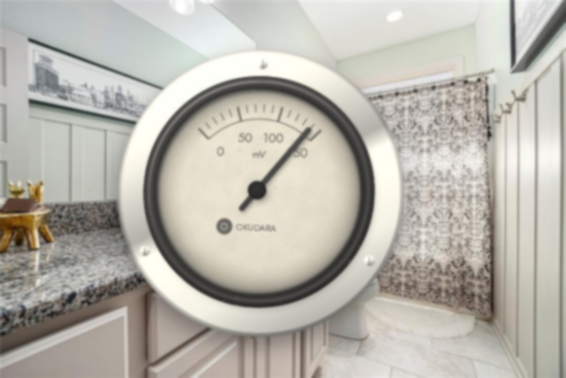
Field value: 140 mV
